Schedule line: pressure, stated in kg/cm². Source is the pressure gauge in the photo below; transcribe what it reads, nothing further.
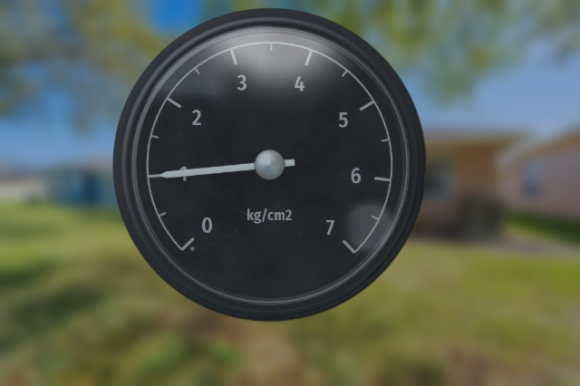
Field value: 1 kg/cm²
